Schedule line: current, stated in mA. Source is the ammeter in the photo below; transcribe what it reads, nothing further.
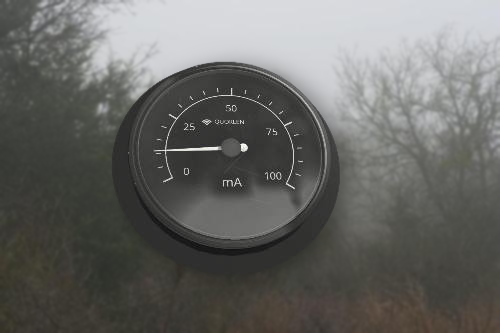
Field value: 10 mA
